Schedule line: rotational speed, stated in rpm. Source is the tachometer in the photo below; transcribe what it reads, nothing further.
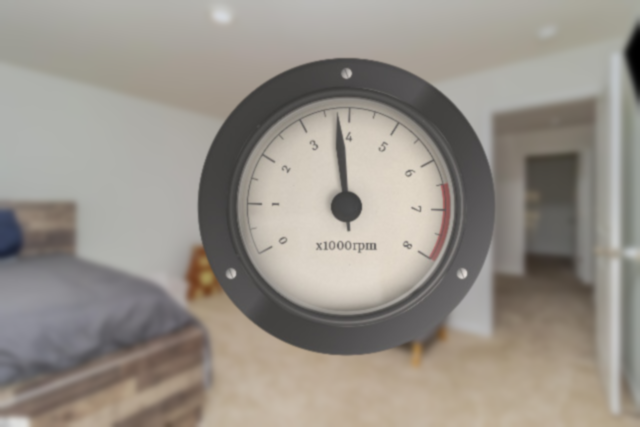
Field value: 3750 rpm
